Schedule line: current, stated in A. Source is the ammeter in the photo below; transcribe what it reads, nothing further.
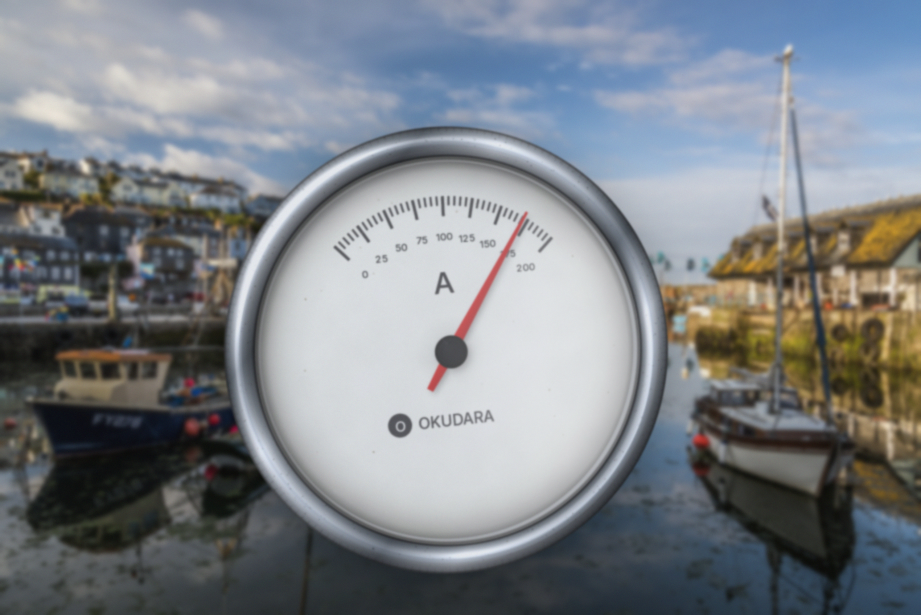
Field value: 170 A
